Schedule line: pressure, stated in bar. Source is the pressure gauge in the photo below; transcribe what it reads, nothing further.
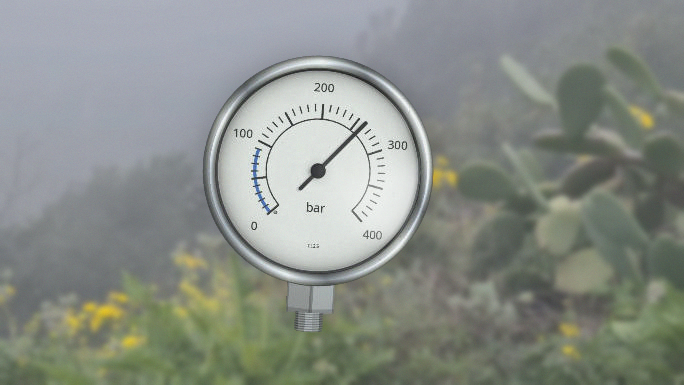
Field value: 260 bar
